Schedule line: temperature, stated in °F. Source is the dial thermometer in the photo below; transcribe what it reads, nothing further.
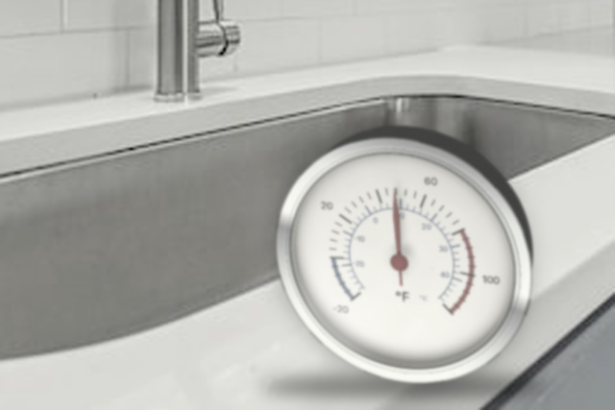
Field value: 48 °F
